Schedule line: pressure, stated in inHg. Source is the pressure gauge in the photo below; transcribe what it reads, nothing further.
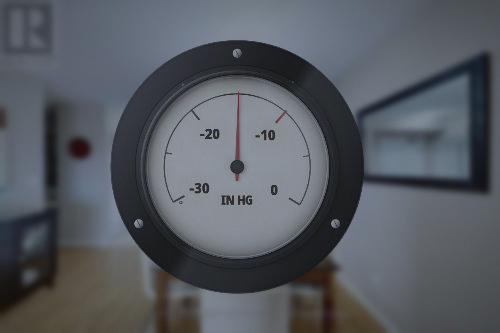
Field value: -15 inHg
